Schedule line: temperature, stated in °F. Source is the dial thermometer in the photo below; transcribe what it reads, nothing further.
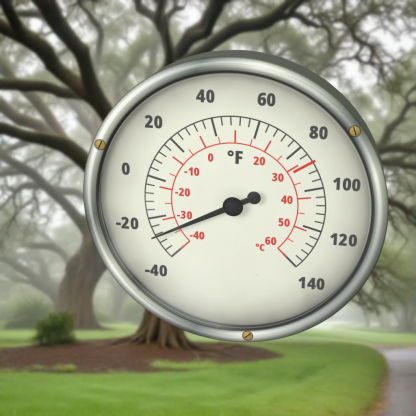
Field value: -28 °F
